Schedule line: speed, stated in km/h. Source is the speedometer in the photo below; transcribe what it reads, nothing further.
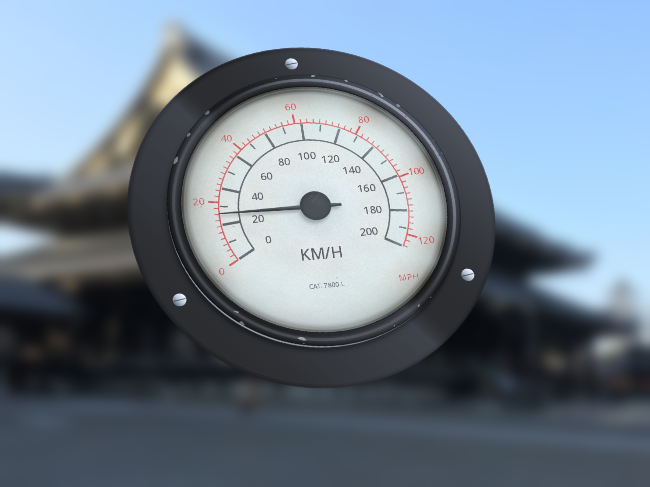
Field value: 25 km/h
